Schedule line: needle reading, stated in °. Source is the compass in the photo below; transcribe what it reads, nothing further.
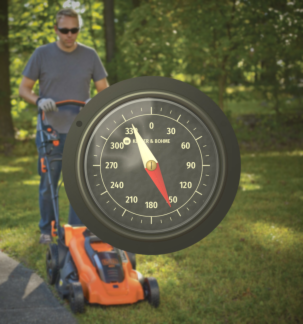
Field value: 155 °
